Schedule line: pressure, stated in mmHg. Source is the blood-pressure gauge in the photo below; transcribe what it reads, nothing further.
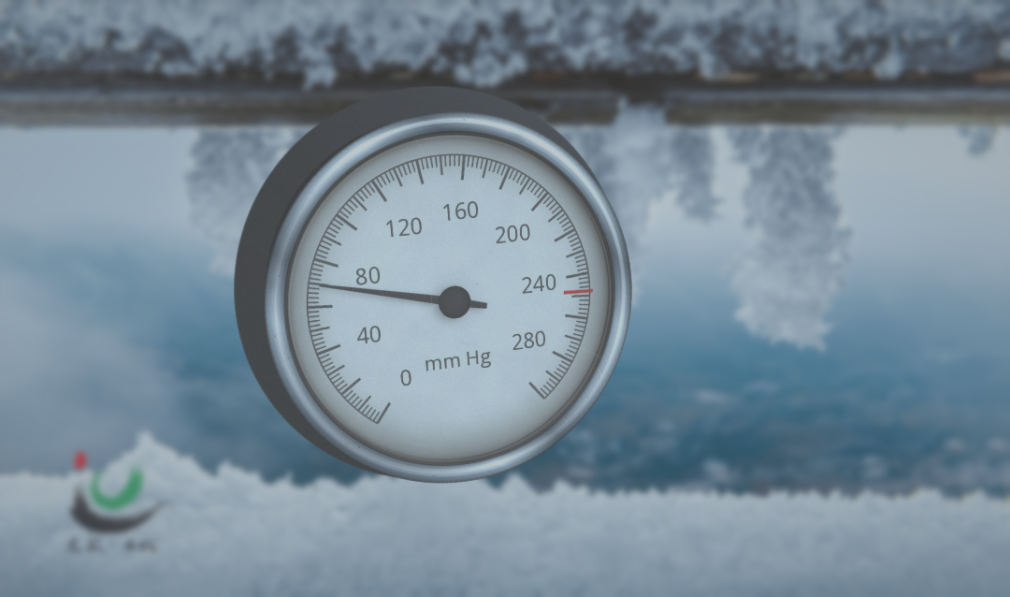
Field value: 70 mmHg
